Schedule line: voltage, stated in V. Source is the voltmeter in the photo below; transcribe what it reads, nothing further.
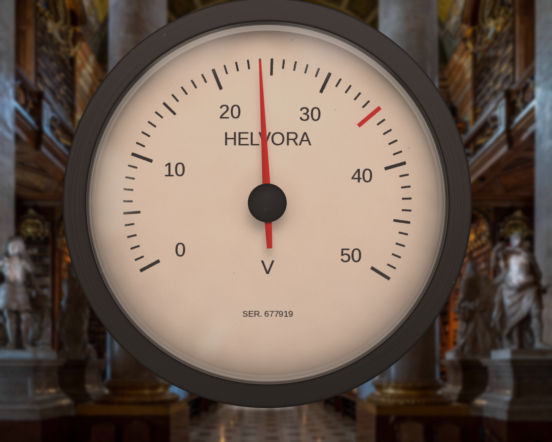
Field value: 24 V
